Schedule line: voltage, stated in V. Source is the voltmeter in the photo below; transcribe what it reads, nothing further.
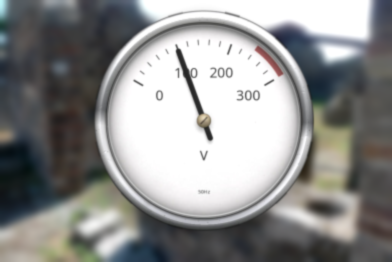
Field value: 100 V
